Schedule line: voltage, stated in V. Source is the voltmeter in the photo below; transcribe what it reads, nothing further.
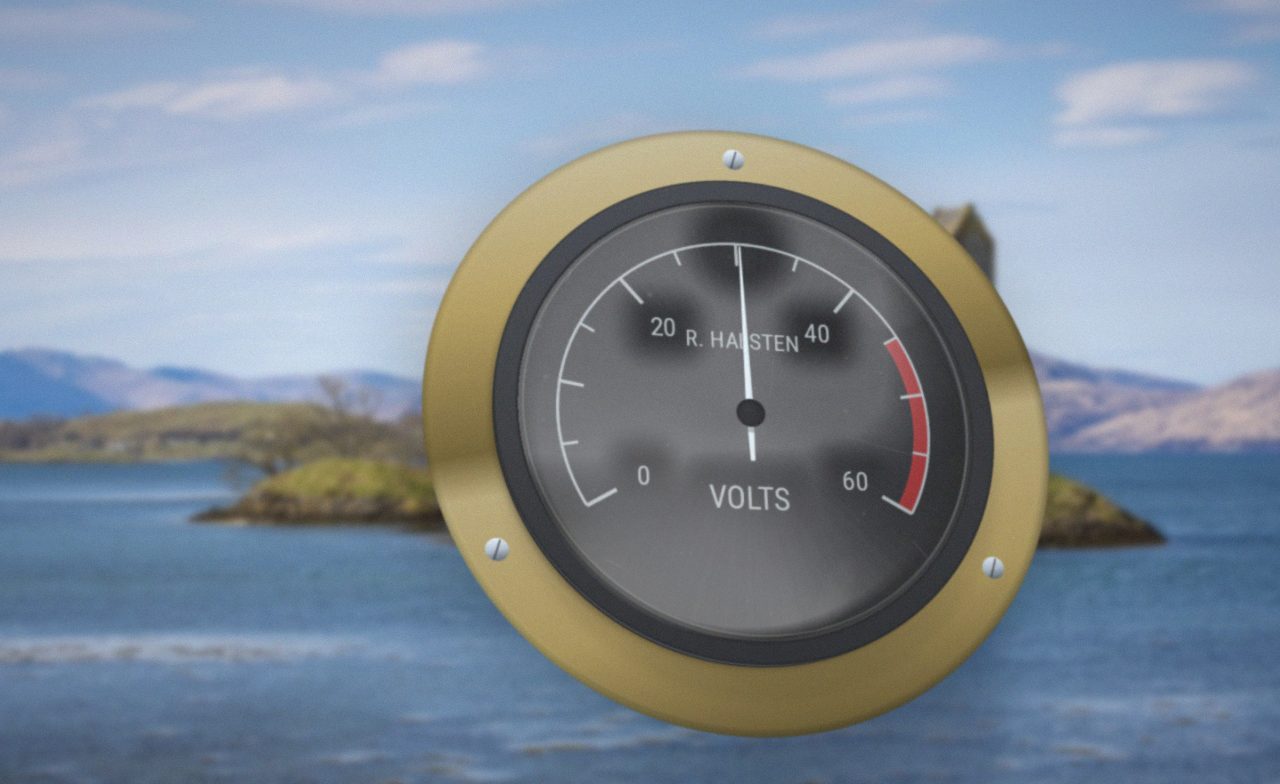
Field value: 30 V
